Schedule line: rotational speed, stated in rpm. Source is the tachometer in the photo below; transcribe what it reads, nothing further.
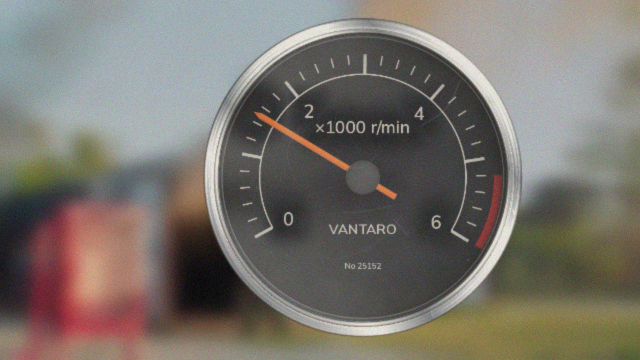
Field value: 1500 rpm
